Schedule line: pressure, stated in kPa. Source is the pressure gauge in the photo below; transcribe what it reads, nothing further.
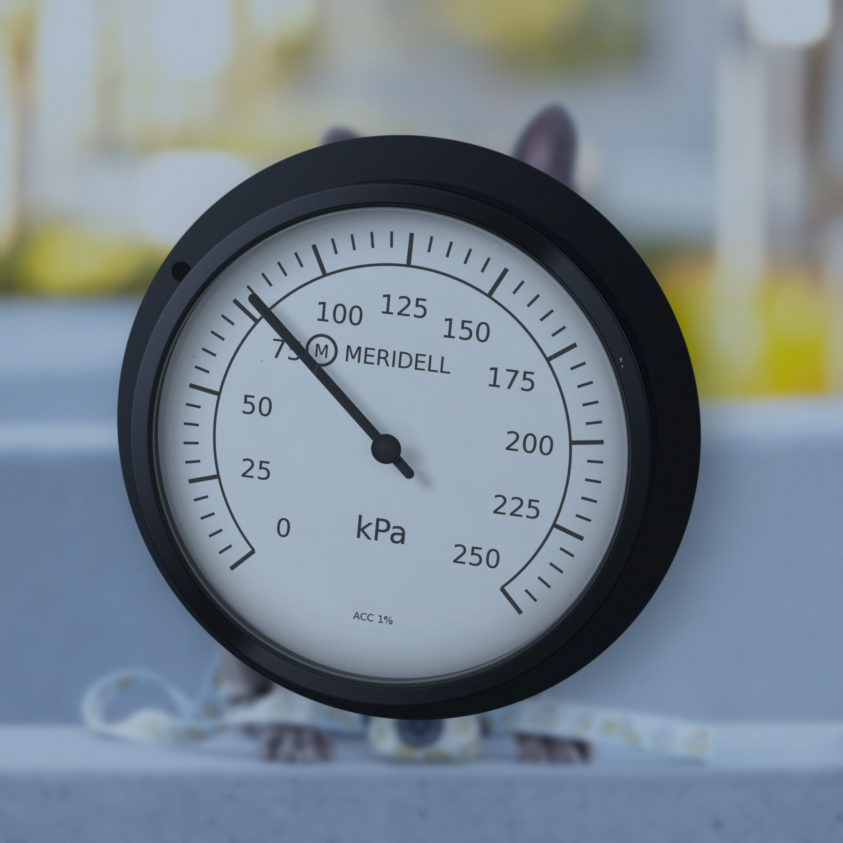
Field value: 80 kPa
